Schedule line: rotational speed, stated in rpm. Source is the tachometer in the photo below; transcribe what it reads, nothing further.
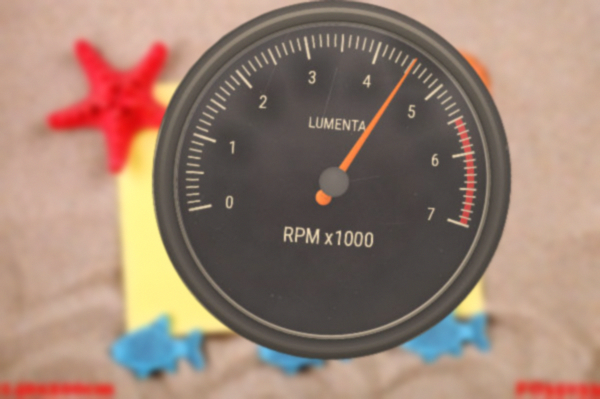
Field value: 4500 rpm
